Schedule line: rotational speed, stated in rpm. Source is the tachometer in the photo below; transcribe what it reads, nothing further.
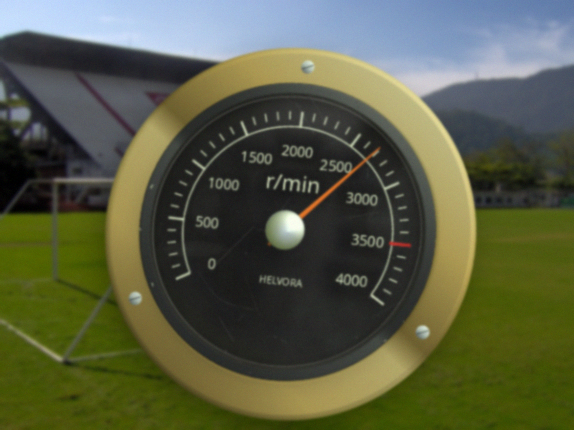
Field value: 2700 rpm
